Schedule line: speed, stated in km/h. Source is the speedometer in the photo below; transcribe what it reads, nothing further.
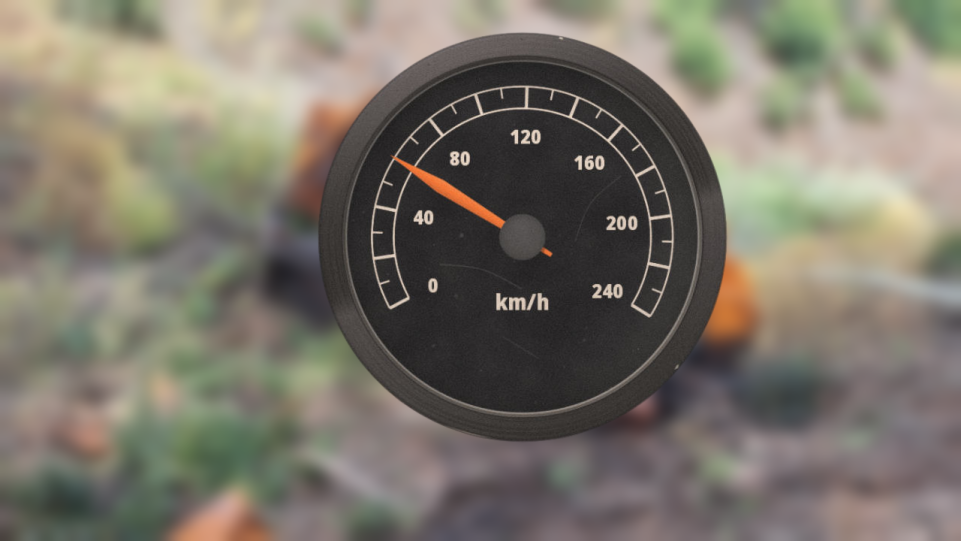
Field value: 60 km/h
